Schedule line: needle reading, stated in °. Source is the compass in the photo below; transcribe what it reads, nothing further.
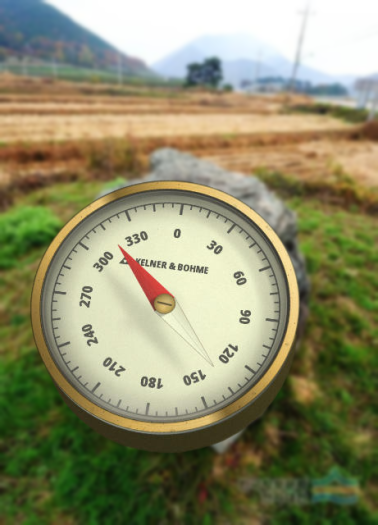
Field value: 315 °
